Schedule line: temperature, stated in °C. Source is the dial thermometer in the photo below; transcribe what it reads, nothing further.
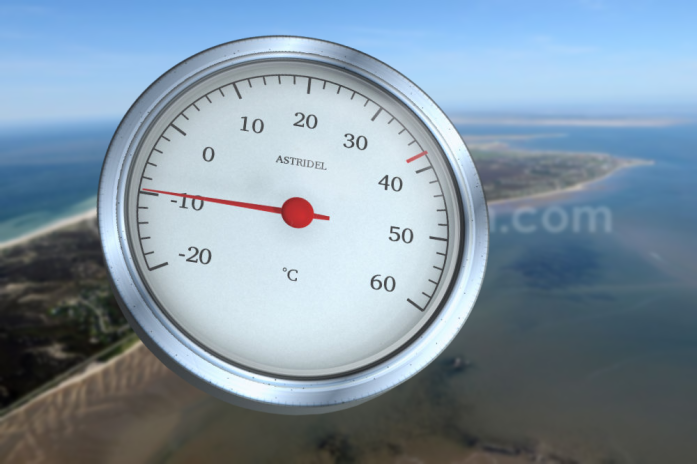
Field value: -10 °C
